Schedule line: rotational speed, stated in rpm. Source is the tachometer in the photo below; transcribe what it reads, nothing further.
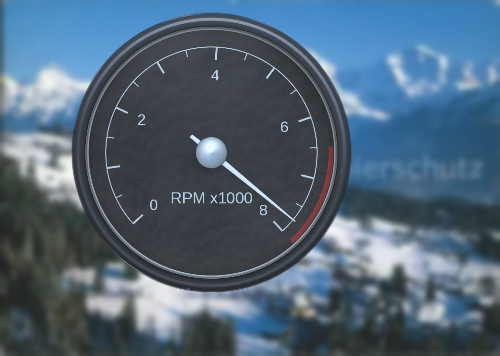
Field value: 7750 rpm
